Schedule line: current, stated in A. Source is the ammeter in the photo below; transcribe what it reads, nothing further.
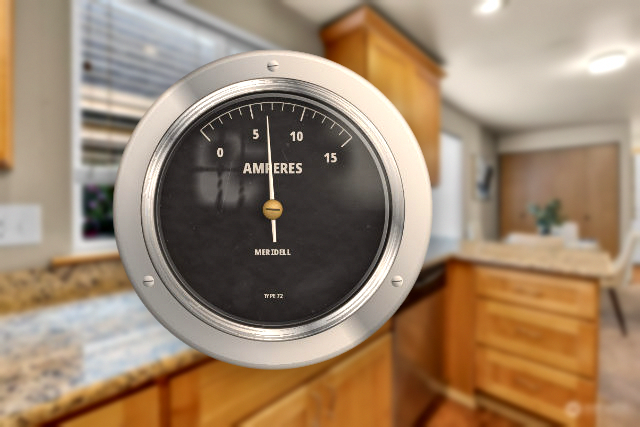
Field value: 6.5 A
